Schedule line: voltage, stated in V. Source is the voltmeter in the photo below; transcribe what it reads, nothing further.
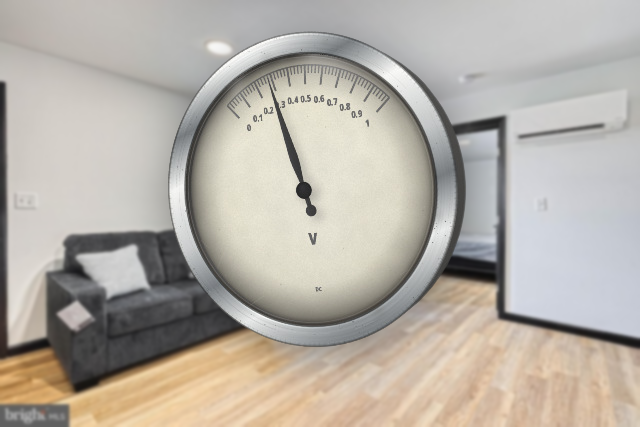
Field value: 0.3 V
